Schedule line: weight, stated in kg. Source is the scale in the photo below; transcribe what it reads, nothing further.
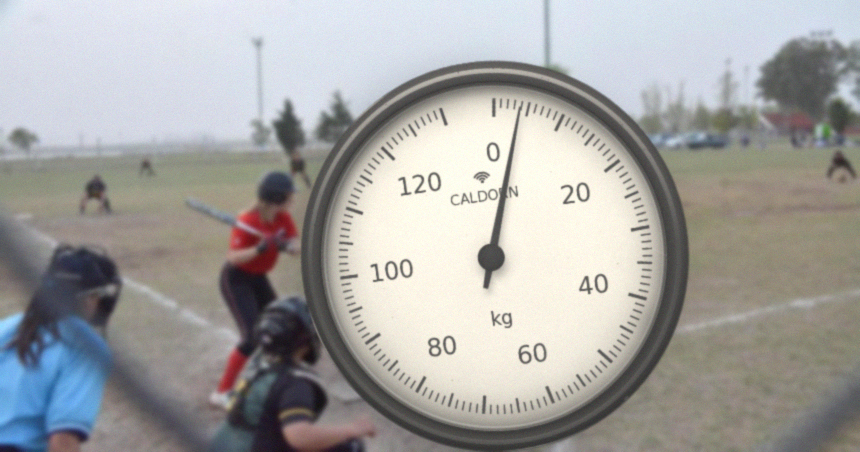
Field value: 4 kg
